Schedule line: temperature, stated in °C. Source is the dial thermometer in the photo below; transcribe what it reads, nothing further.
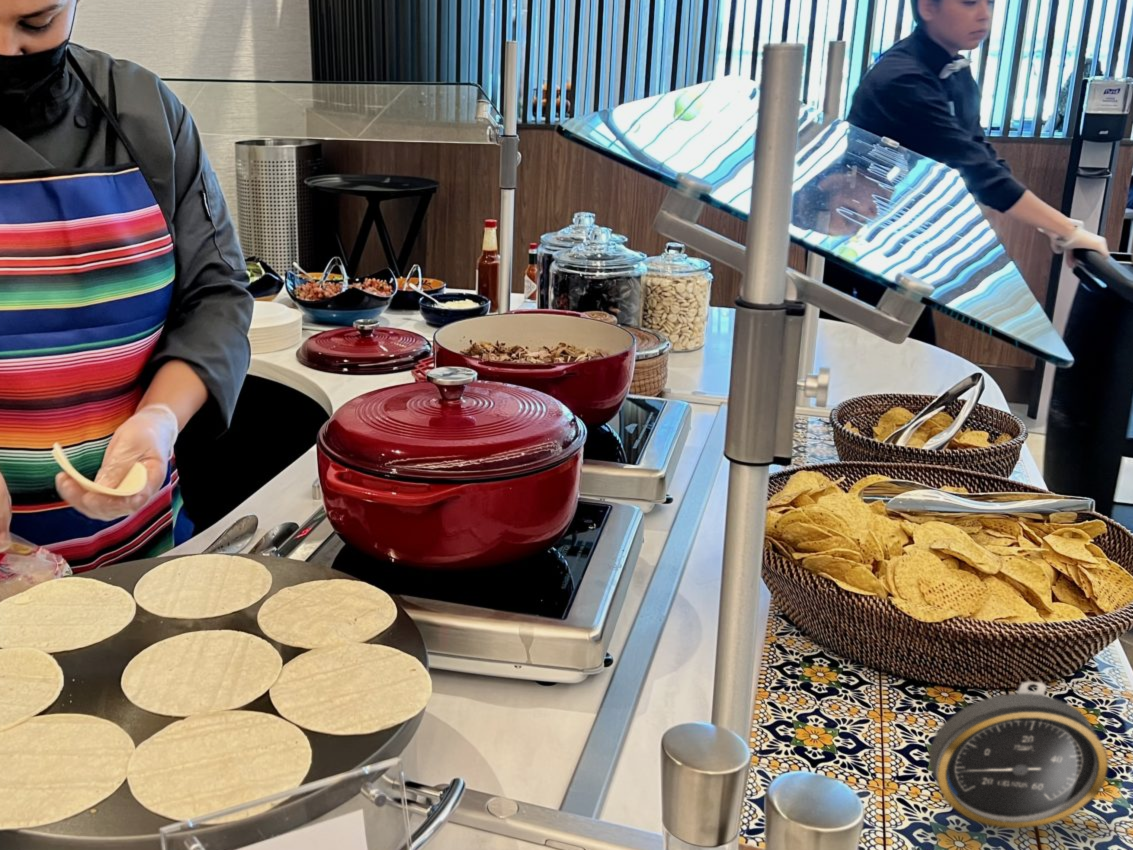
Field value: -10 °C
